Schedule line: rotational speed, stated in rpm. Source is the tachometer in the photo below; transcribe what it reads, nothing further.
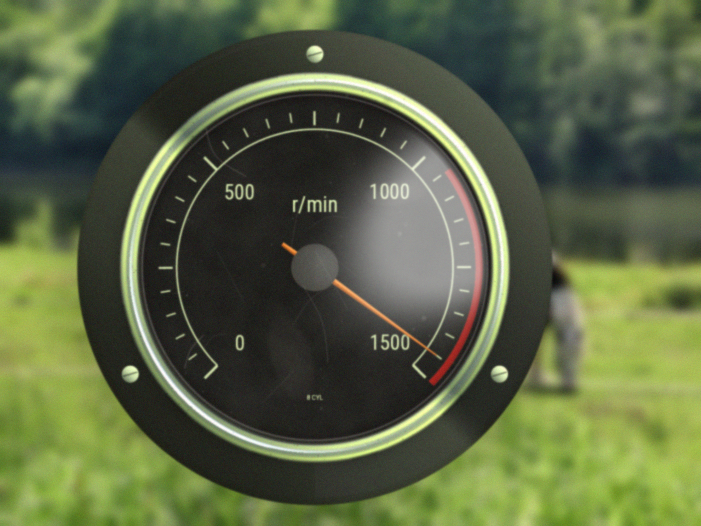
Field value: 1450 rpm
